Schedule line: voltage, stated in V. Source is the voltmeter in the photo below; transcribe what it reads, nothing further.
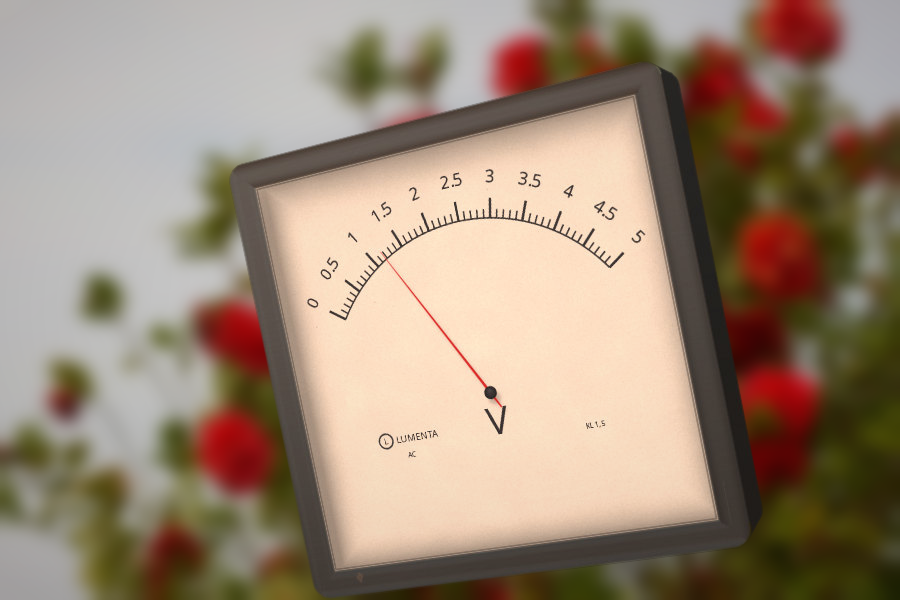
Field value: 1.2 V
